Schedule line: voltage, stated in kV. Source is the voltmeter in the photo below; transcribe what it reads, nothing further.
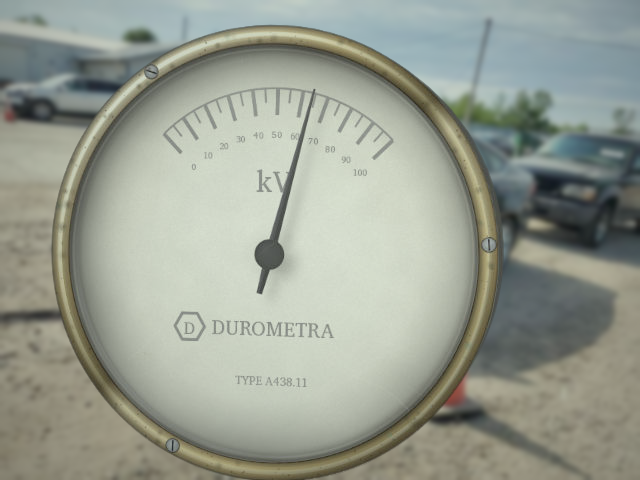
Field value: 65 kV
